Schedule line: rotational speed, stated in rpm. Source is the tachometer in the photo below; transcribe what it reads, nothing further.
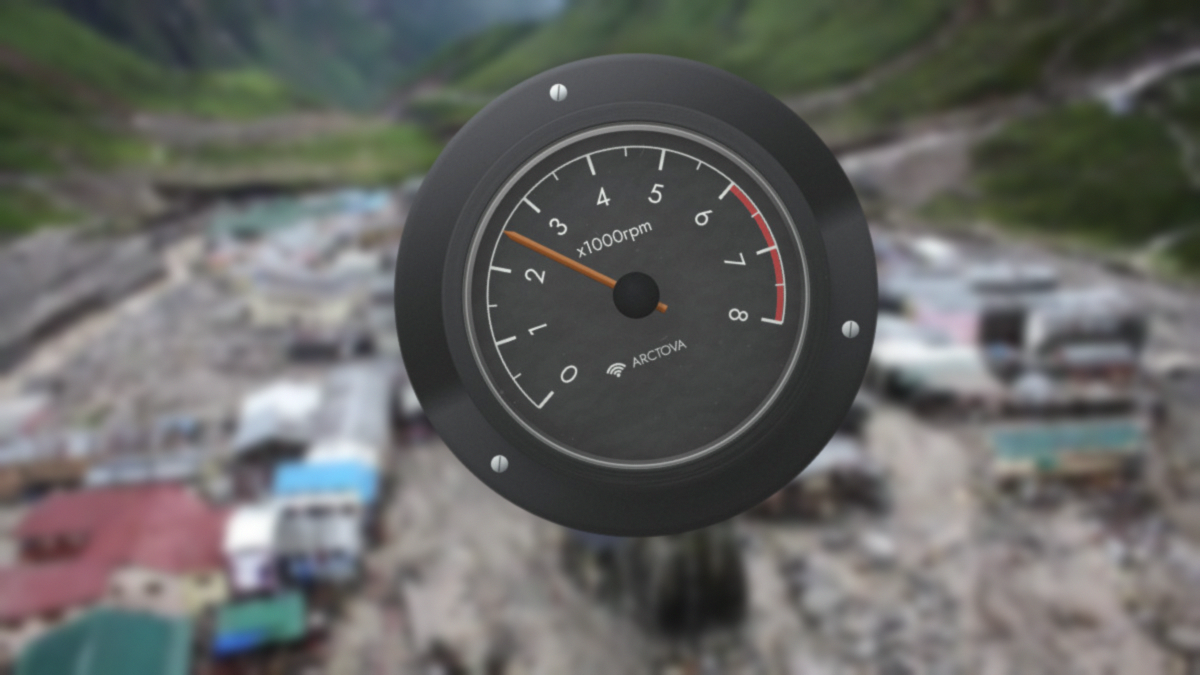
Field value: 2500 rpm
